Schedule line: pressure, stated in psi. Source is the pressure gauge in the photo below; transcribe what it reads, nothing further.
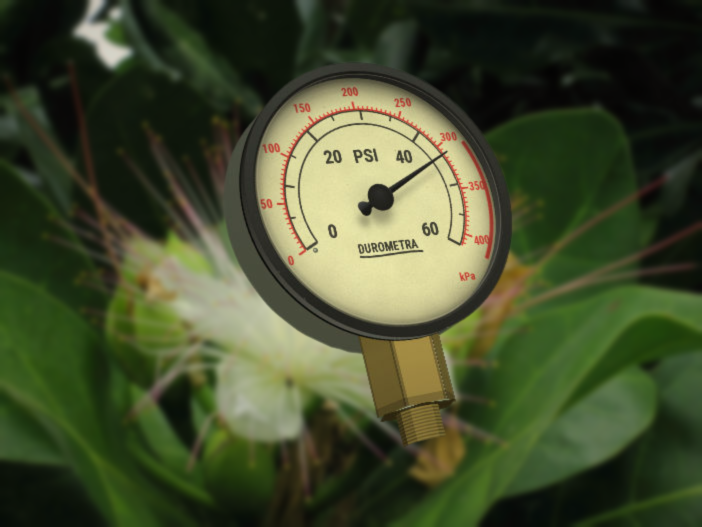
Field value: 45 psi
